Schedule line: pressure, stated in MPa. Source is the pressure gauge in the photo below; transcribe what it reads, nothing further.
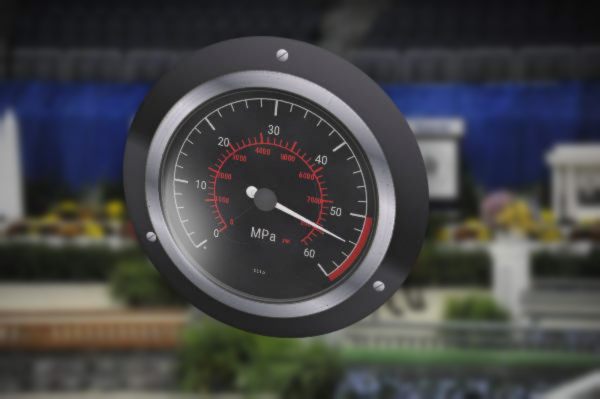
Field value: 54 MPa
